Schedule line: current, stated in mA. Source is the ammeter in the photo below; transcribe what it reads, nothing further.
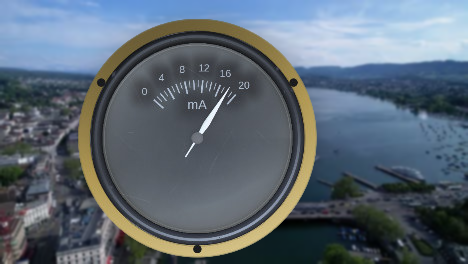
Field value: 18 mA
